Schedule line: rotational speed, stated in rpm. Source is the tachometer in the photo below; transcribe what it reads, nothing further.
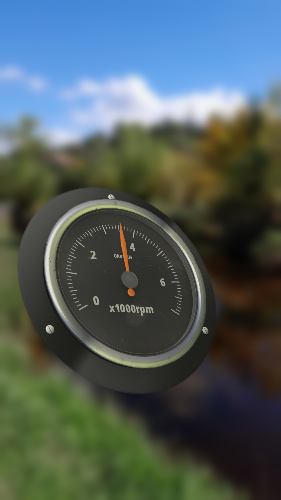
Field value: 3500 rpm
